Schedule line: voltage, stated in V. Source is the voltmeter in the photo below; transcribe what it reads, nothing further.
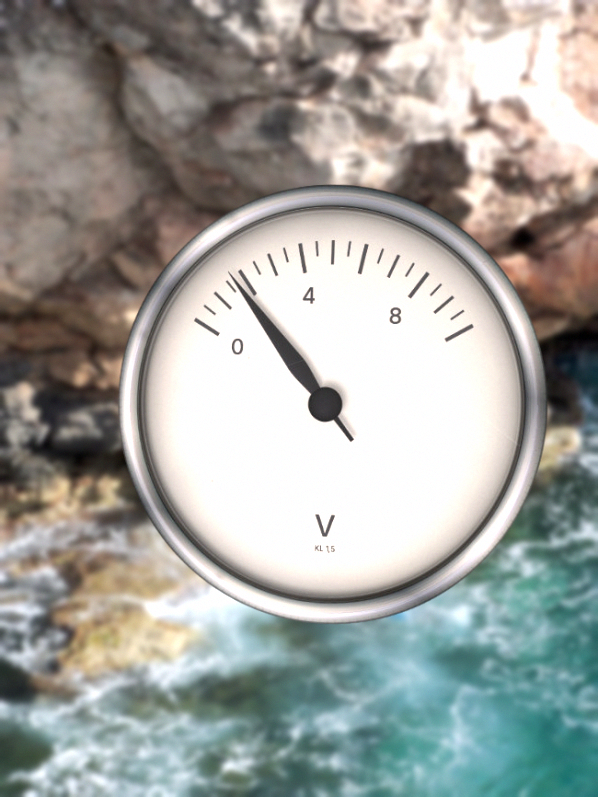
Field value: 1.75 V
